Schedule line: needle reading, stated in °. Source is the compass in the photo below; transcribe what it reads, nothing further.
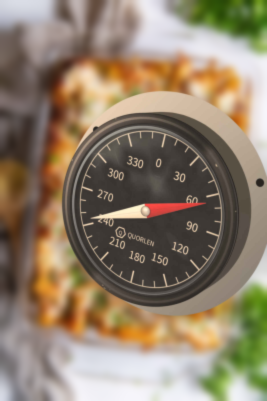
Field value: 65 °
